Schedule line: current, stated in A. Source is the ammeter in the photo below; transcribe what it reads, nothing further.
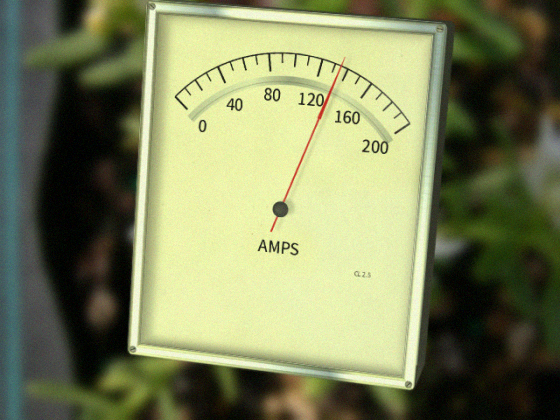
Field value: 135 A
